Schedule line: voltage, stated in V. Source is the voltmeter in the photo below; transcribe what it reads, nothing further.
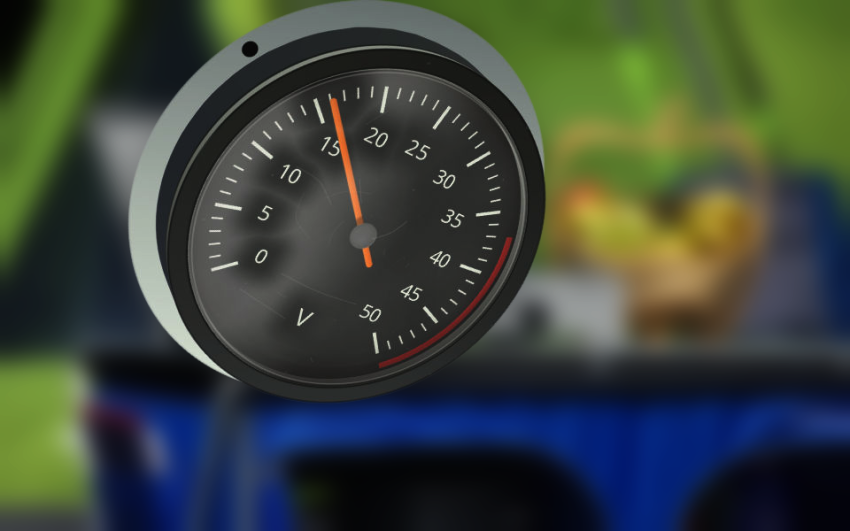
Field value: 16 V
